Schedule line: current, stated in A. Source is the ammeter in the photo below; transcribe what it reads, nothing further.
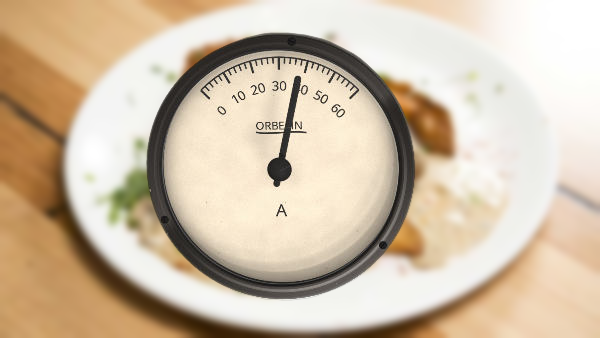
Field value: 38 A
